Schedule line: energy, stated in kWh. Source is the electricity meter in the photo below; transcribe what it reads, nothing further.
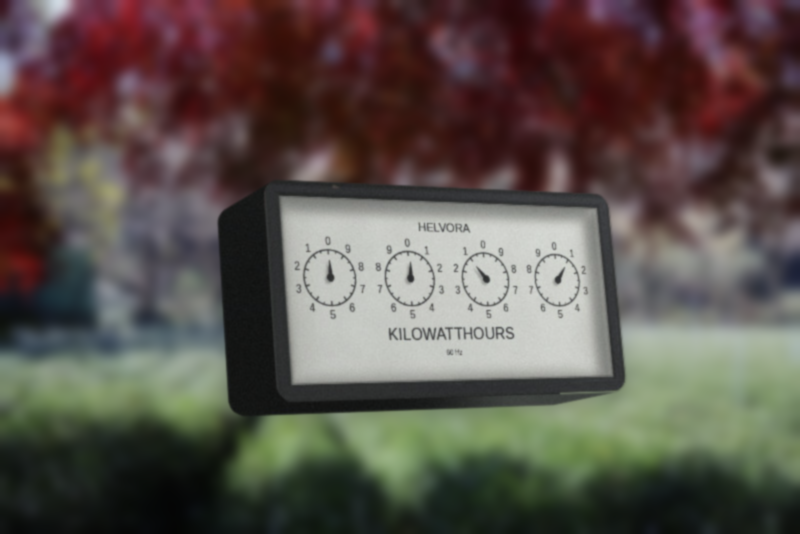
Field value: 11 kWh
